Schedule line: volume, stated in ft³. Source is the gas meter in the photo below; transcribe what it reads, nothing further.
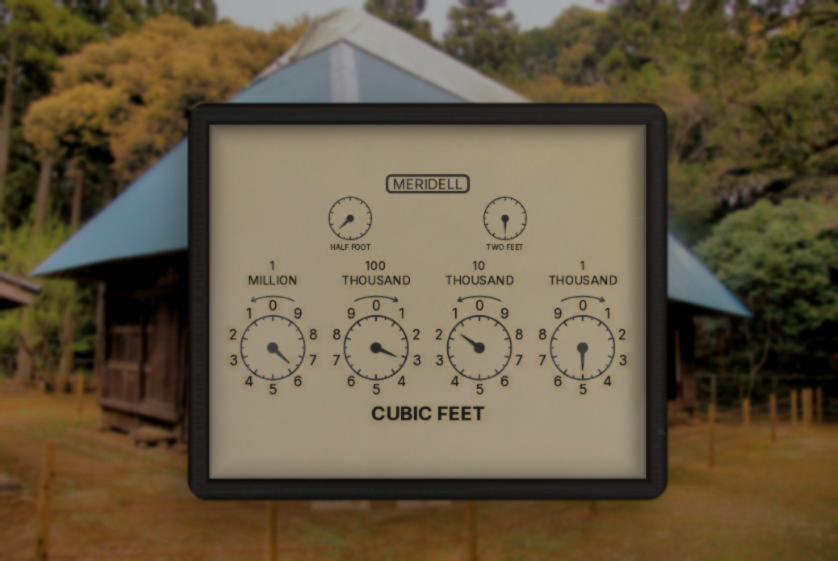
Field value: 631500 ft³
